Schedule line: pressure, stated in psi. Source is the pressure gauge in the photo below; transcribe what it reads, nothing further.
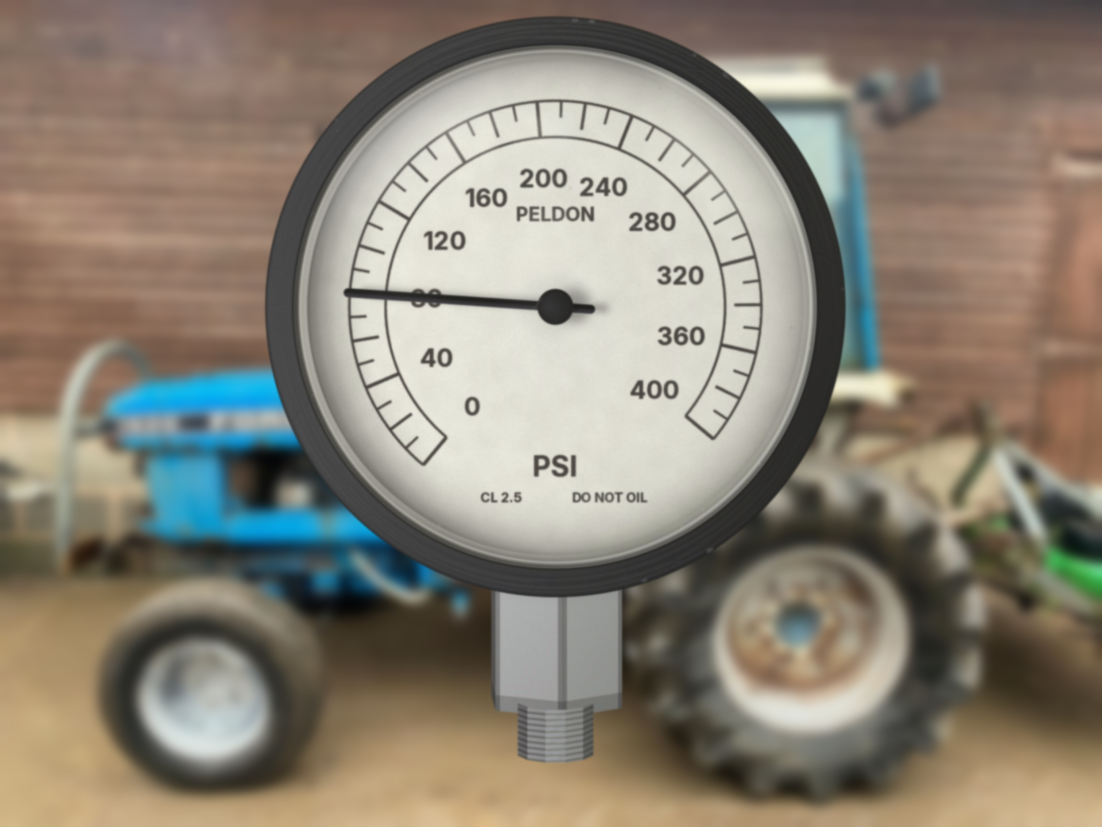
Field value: 80 psi
